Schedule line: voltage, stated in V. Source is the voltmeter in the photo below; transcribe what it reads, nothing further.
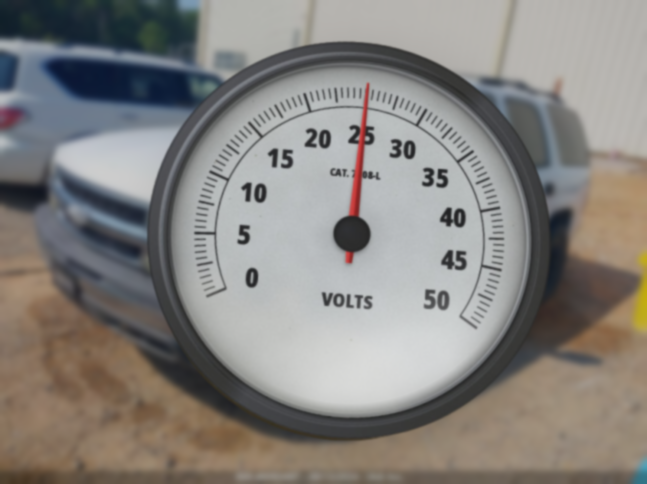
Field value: 25 V
